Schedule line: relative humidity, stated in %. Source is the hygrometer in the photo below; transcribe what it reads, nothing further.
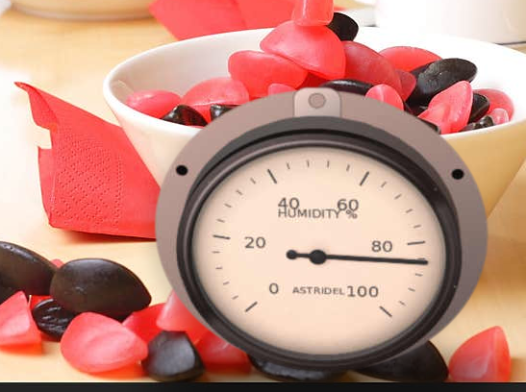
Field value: 84 %
